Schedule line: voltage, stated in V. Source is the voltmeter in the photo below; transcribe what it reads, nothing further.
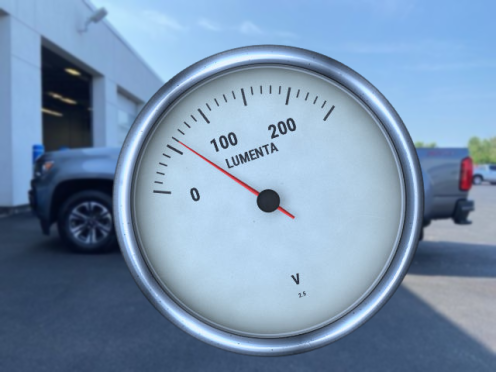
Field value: 60 V
